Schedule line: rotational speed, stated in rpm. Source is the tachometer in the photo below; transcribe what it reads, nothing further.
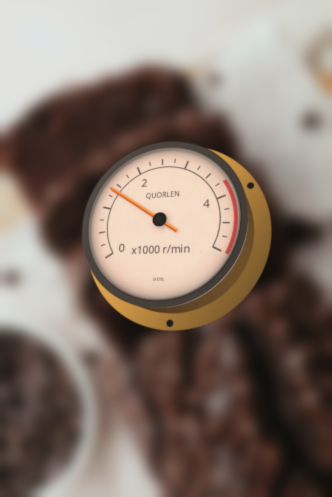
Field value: 1375 rpm
